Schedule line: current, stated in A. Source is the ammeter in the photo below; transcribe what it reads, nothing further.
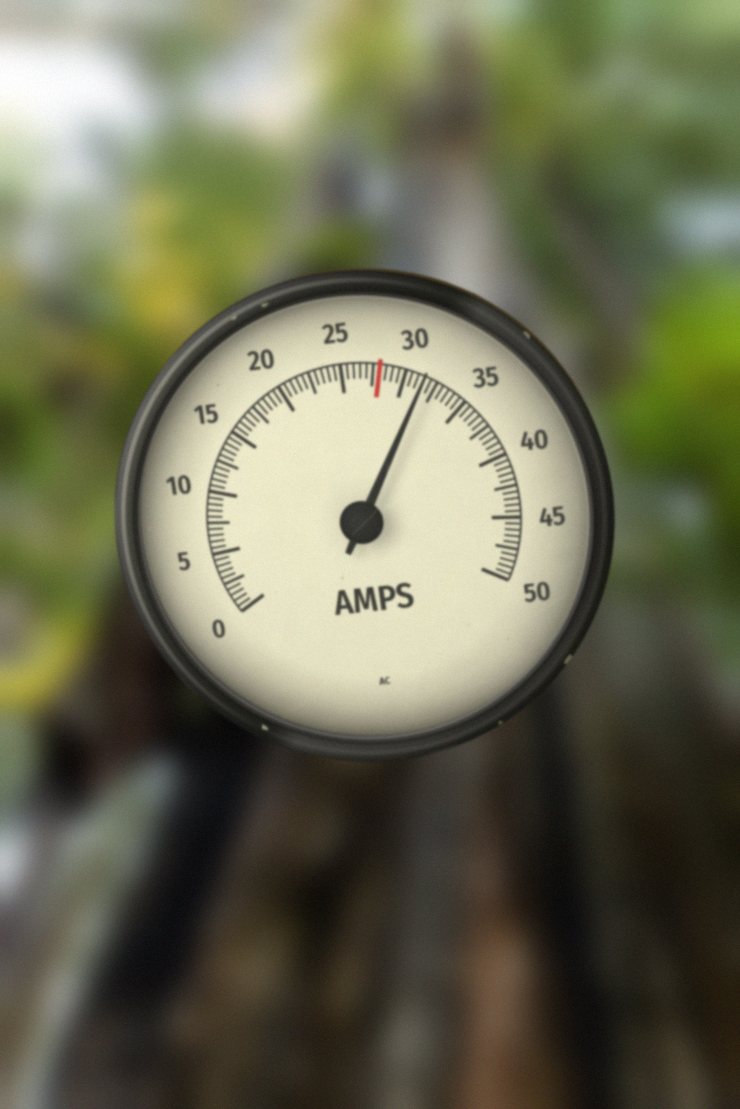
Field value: 31.5 A
